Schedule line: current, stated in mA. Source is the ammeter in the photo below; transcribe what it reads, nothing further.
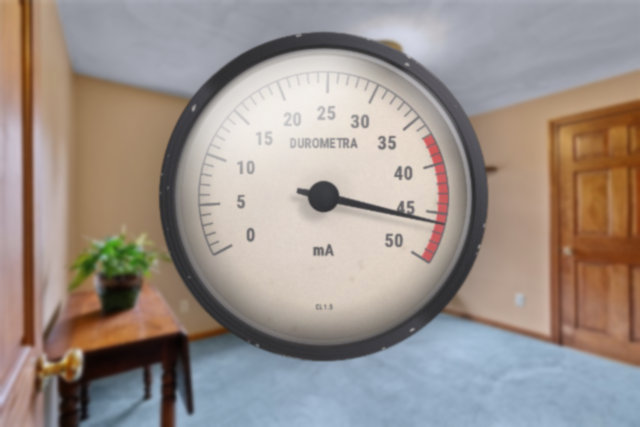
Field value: 46 mA
